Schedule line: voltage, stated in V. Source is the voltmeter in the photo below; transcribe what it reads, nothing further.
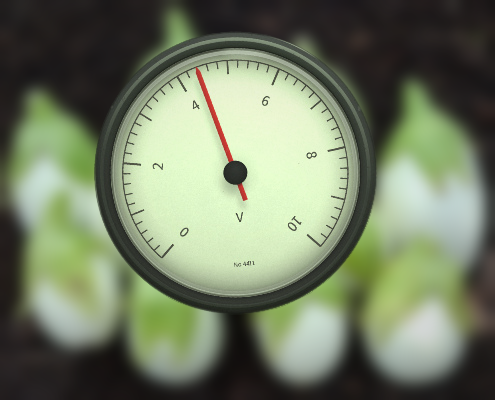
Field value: 4.4 V
